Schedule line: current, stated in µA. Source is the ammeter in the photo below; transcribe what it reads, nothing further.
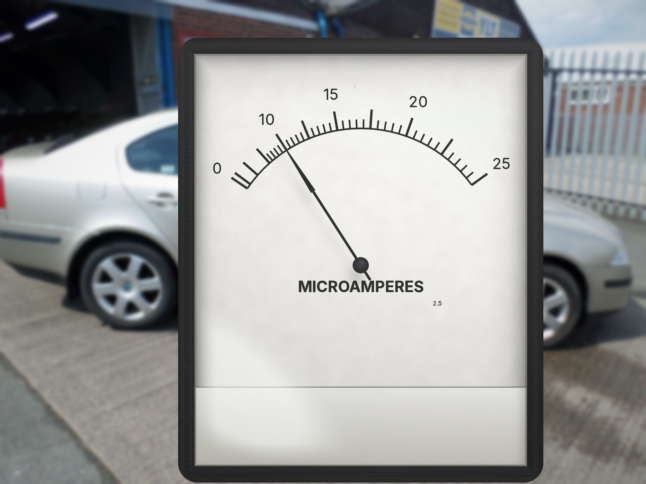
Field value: 10 µA
